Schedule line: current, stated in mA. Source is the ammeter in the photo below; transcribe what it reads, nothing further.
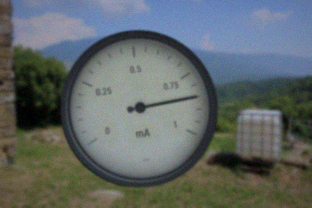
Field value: 0.85 mA
